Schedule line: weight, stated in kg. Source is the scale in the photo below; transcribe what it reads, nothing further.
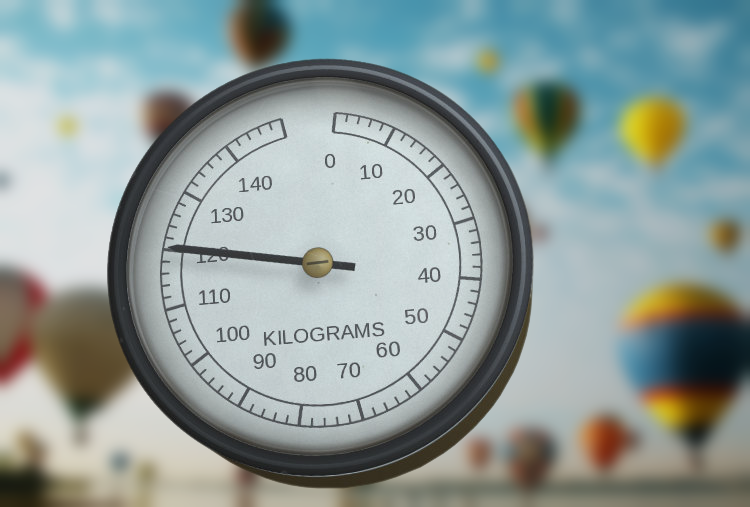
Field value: 120 kg
